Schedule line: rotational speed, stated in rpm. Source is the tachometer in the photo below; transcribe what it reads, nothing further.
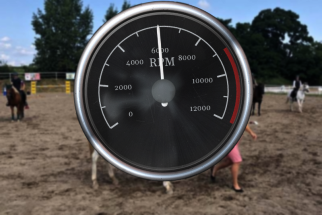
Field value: 6000 rpm
